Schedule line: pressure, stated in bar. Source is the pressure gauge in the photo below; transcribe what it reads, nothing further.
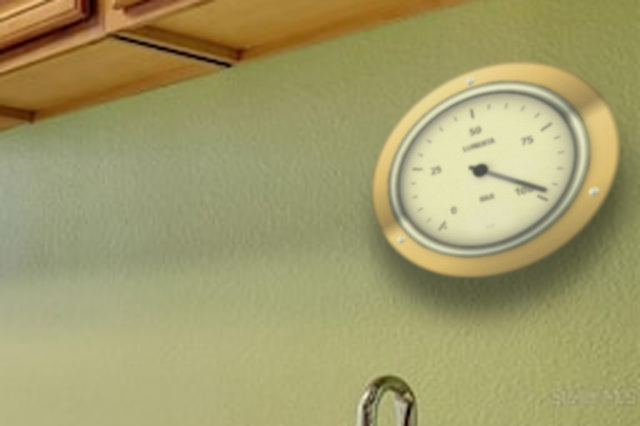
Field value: 97.5 bar
